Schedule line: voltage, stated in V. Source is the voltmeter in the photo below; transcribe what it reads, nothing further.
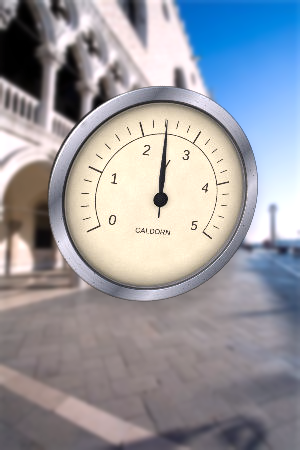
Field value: 2.4 V
